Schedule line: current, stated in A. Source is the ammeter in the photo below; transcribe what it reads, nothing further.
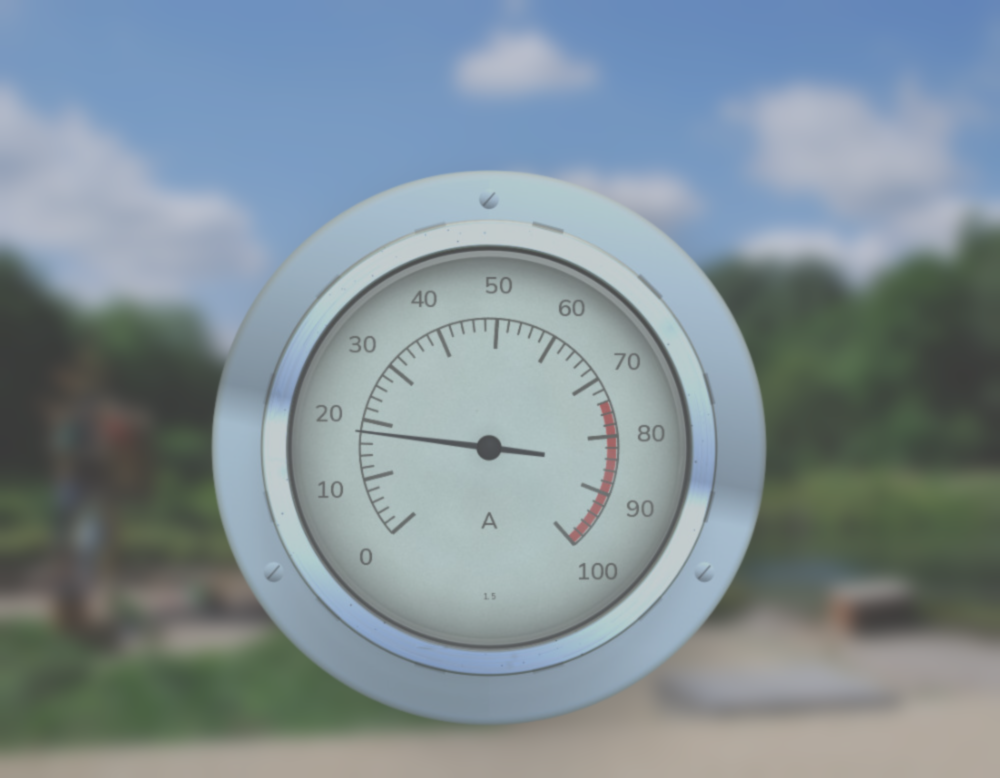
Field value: 18 A
